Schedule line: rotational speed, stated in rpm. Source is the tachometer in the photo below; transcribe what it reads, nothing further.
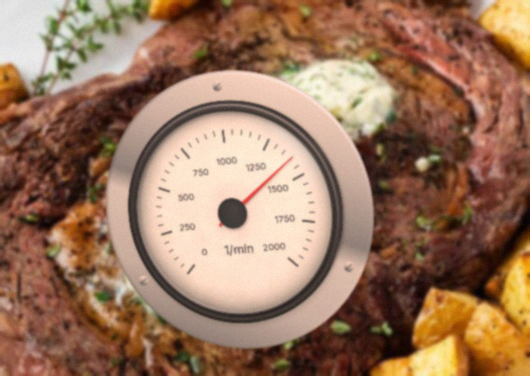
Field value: 1400 rpm
